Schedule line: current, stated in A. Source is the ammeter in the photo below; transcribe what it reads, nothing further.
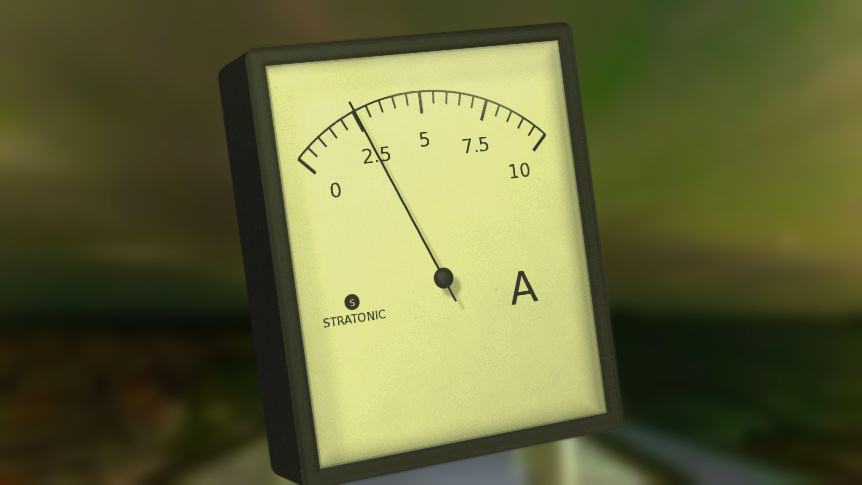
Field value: 2.5 A
